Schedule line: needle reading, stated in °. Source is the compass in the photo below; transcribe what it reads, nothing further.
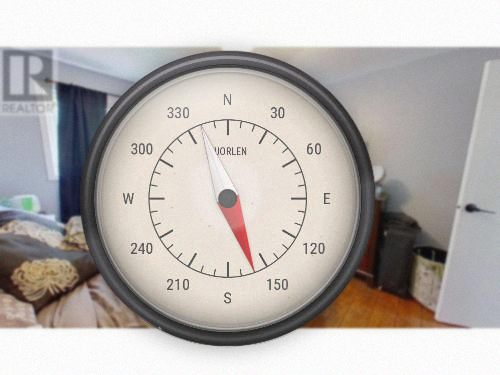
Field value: 160 °
